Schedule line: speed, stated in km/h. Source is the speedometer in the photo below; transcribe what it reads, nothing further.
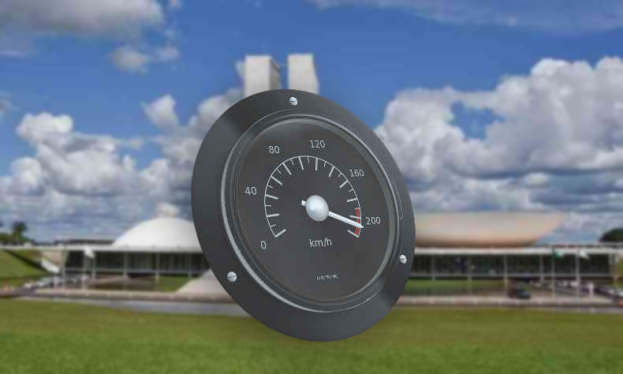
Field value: 210 km/h
